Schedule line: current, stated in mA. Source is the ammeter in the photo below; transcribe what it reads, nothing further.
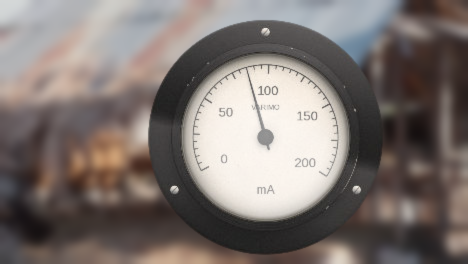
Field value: 85 mA
